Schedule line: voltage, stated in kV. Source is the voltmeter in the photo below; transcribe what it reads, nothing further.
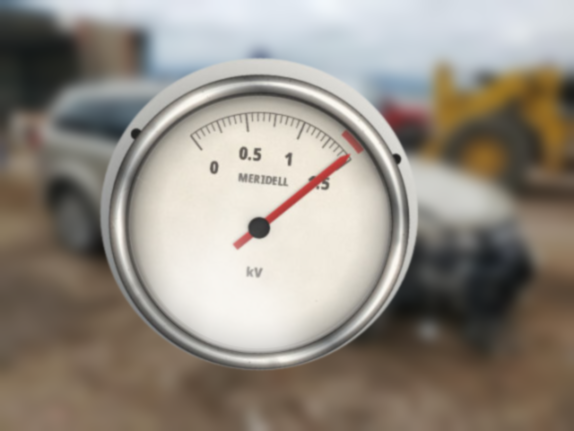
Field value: 1.45 kV
